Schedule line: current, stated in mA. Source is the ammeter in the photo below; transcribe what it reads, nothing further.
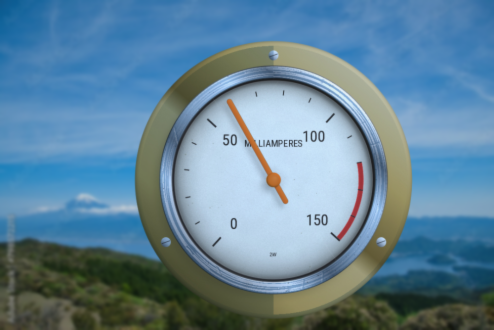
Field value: 60 mA
